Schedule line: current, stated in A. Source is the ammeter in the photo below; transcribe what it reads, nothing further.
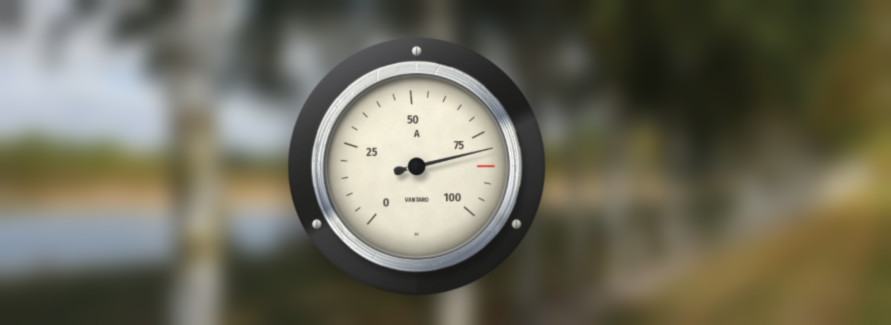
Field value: 80 A
